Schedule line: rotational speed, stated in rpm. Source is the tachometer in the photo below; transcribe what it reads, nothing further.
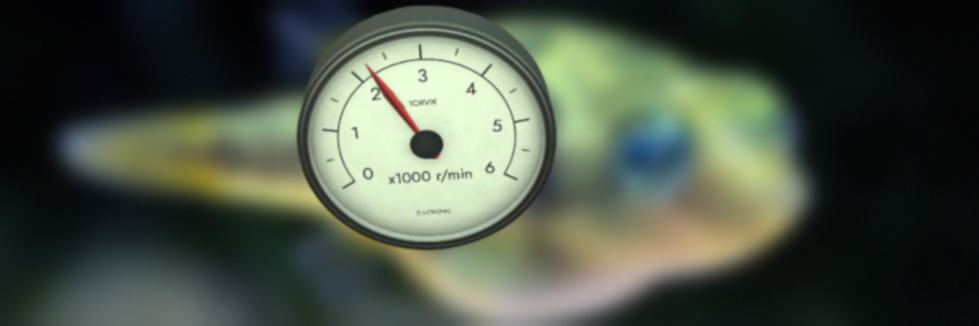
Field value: 2250 rpm
